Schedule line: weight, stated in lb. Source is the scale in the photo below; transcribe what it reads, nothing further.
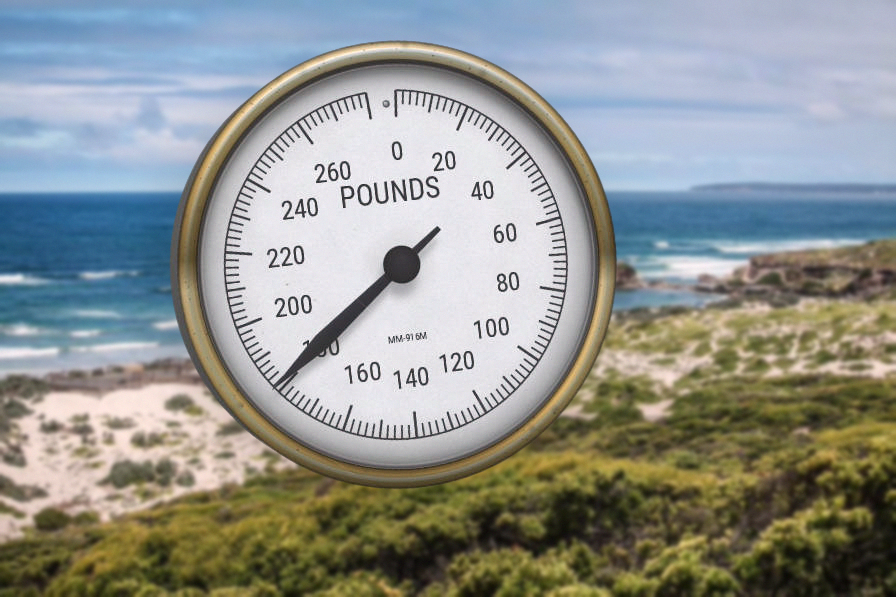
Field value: 182 lb
